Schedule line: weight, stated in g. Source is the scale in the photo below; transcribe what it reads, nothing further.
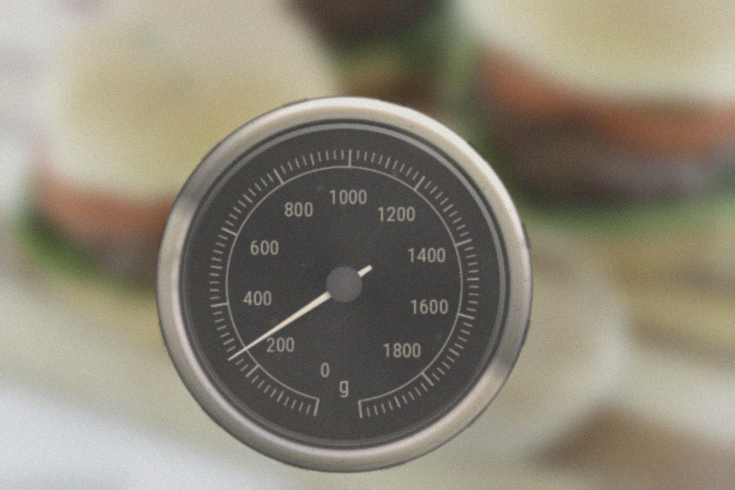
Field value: 260 g
